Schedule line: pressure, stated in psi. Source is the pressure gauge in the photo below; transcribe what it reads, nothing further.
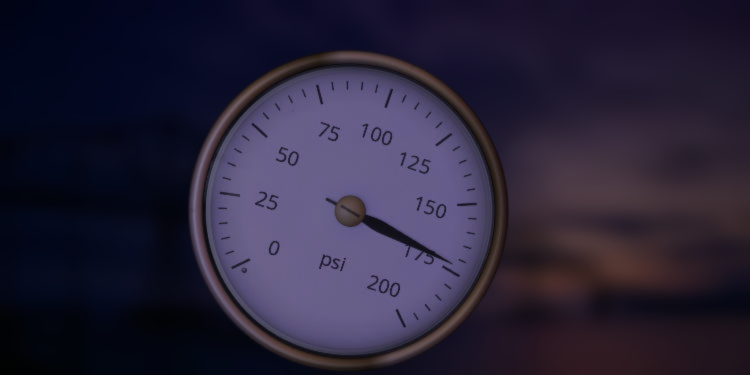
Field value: 172.5 psi
